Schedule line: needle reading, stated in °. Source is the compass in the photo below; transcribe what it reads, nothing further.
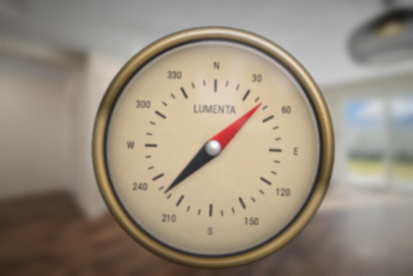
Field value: 45 °
